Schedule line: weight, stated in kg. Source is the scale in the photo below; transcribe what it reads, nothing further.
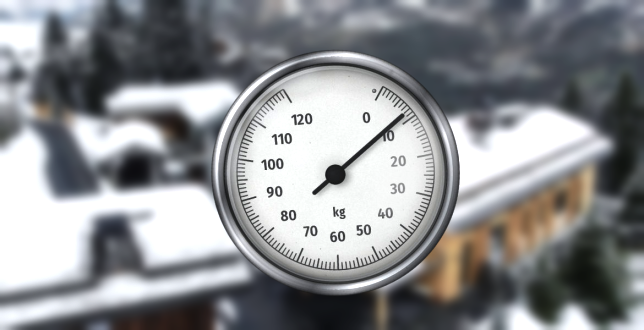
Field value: 8 kg
